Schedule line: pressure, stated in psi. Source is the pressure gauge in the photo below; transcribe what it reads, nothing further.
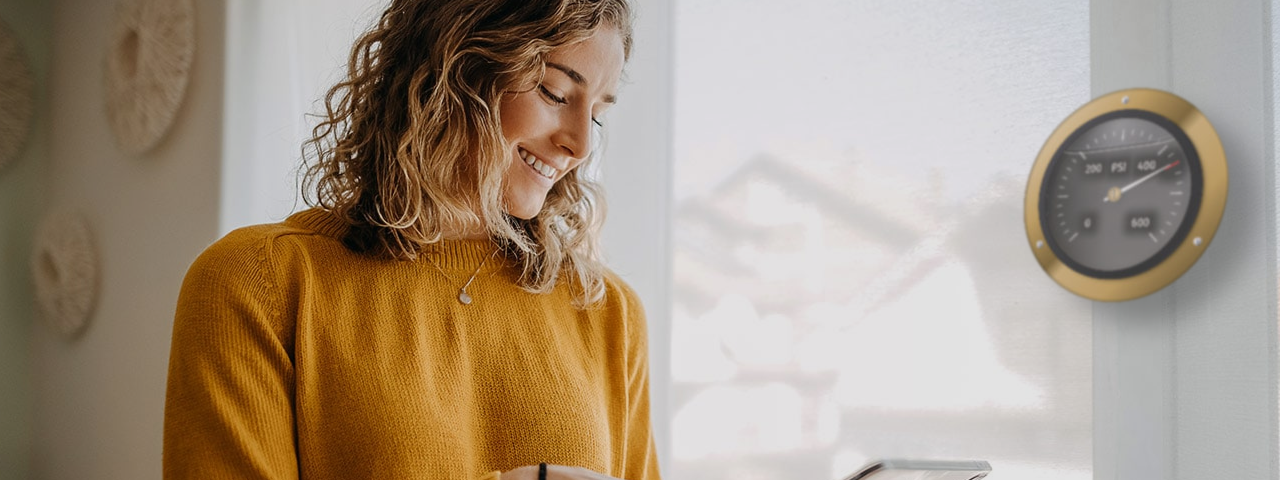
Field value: 440 psi
